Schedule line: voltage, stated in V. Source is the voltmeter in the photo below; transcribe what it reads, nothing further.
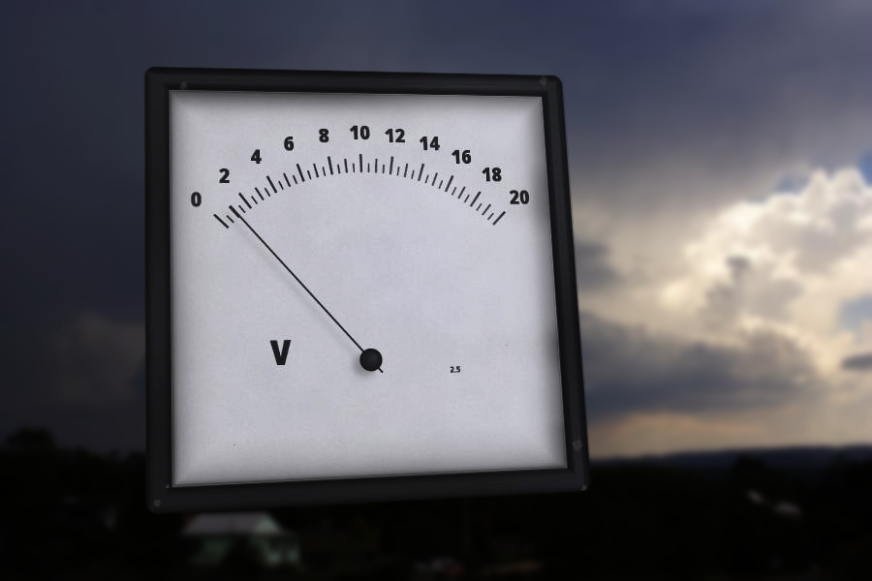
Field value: 1 V
